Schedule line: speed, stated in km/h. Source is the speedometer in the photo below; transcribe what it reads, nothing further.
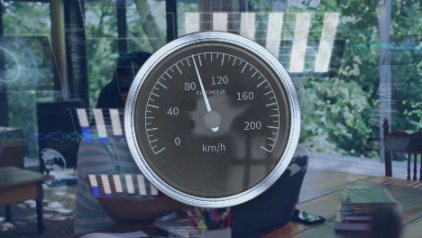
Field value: 95 km/h
